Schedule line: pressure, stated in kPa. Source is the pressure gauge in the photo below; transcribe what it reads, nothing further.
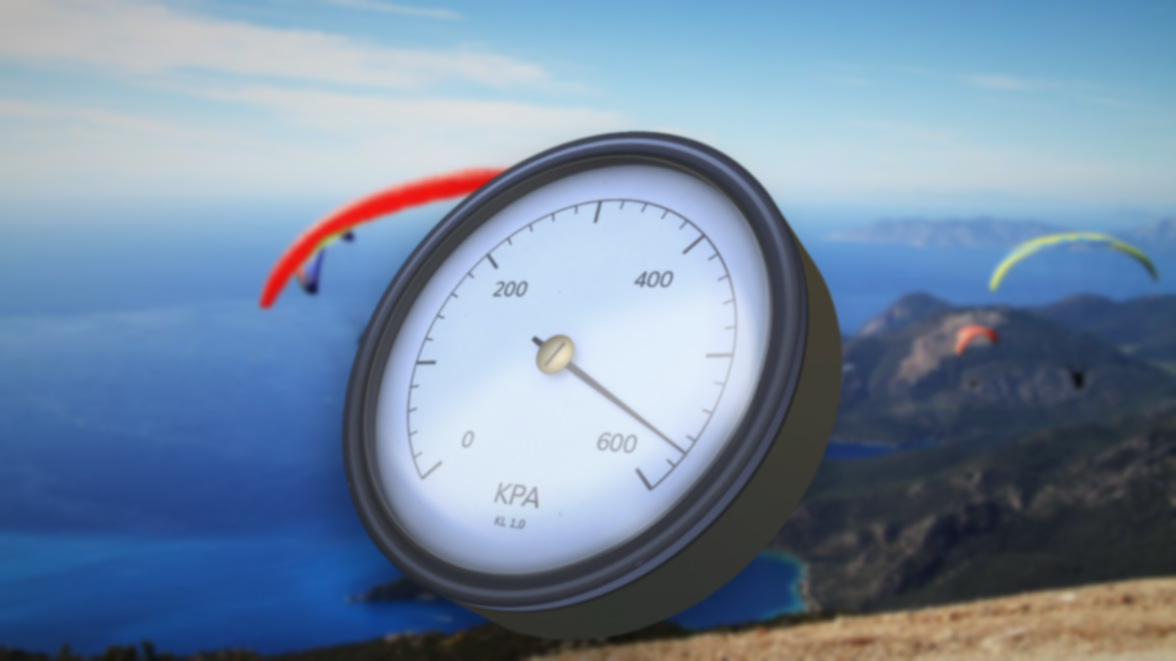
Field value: 570 kPa
